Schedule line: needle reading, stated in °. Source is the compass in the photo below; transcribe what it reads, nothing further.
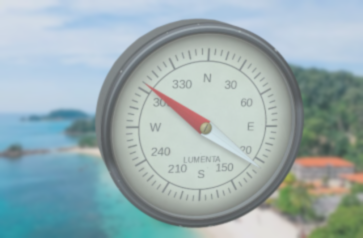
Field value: 305 °
